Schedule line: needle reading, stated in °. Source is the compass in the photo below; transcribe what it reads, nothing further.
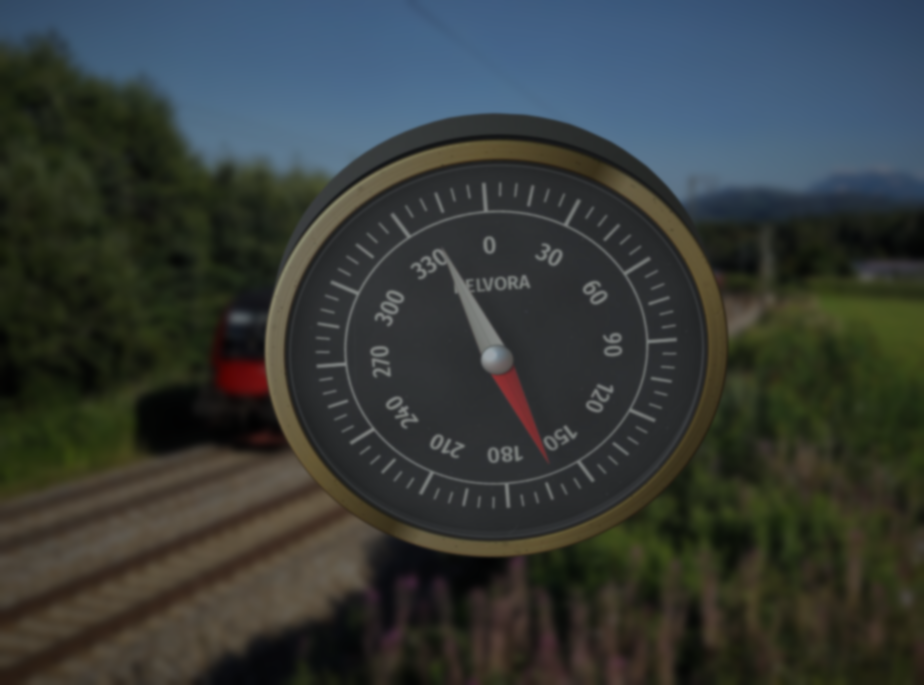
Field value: 160 °
